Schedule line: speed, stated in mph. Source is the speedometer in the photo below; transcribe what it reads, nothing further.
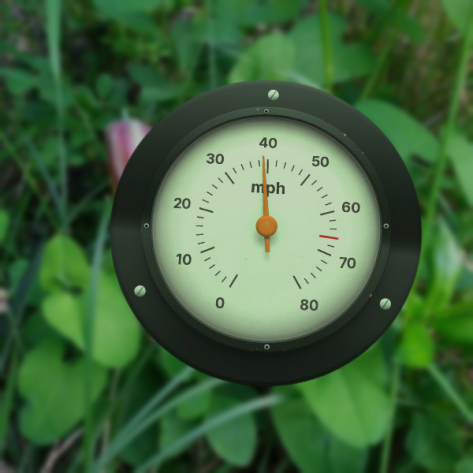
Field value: 39 mph
